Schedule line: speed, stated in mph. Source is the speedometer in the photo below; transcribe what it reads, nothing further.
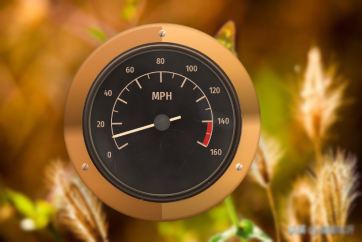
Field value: 10 mph
